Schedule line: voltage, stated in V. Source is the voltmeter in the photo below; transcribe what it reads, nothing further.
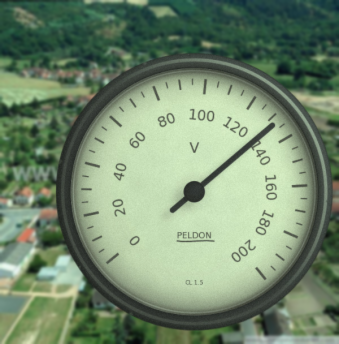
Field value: 132.5 V
